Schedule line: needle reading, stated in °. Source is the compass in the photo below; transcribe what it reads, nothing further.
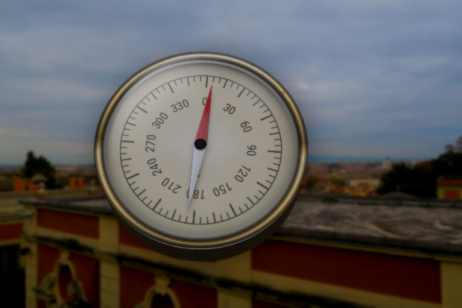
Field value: 5 °
